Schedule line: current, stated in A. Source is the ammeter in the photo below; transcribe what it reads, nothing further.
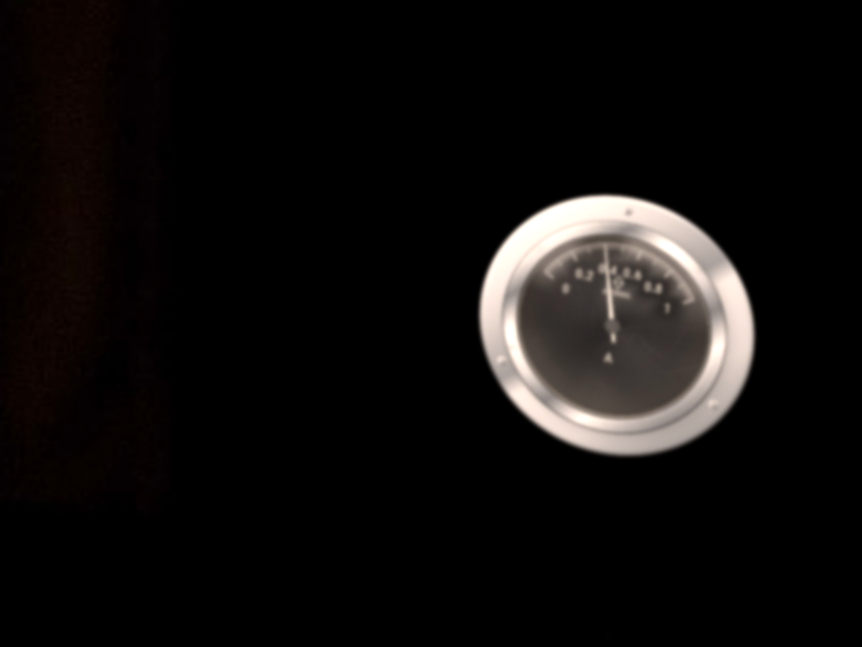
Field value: 0.4 A
